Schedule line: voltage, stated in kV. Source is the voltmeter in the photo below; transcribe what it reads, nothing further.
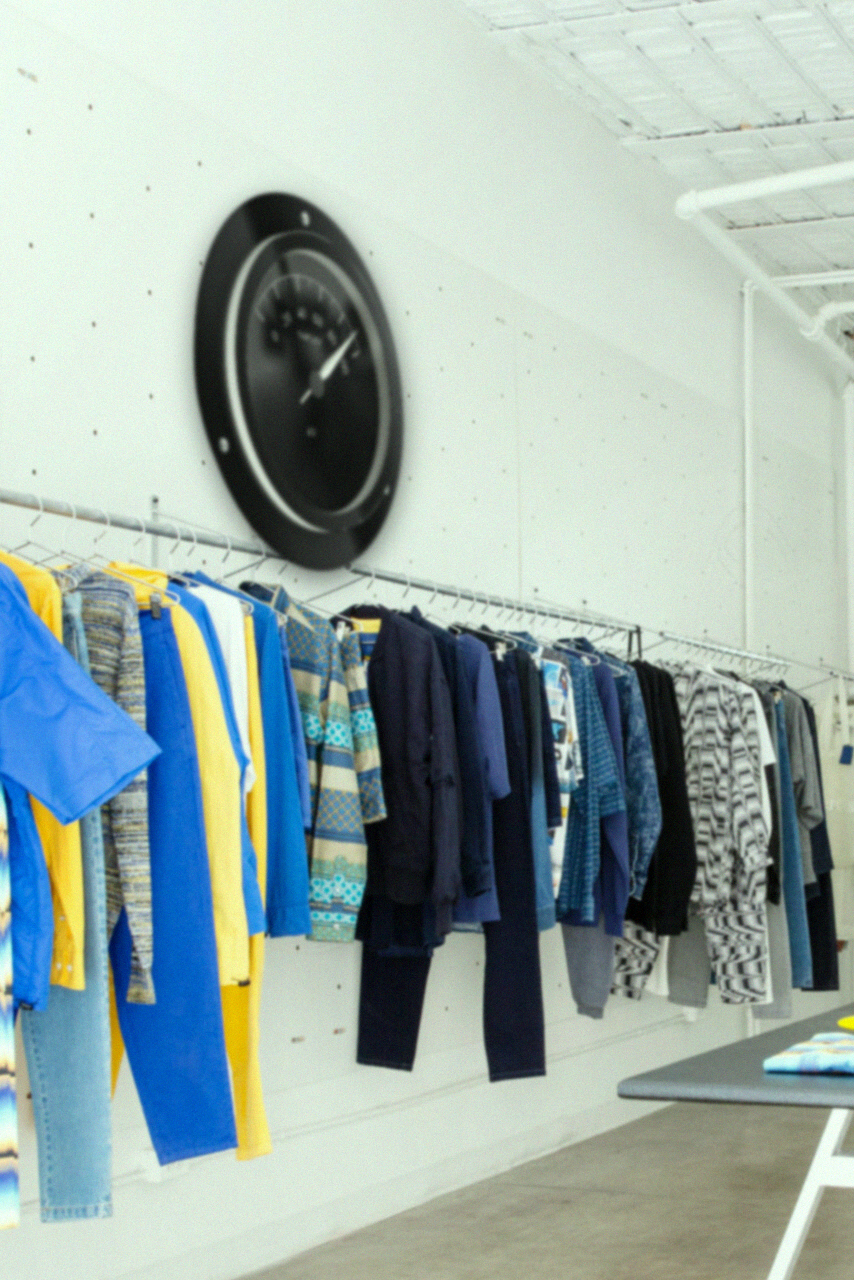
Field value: 90 kV
